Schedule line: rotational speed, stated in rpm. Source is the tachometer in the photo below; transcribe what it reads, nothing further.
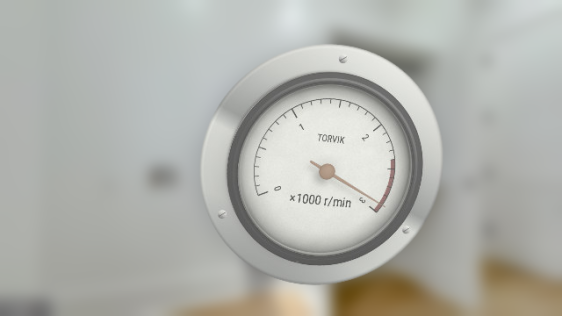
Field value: 2900 rpm
